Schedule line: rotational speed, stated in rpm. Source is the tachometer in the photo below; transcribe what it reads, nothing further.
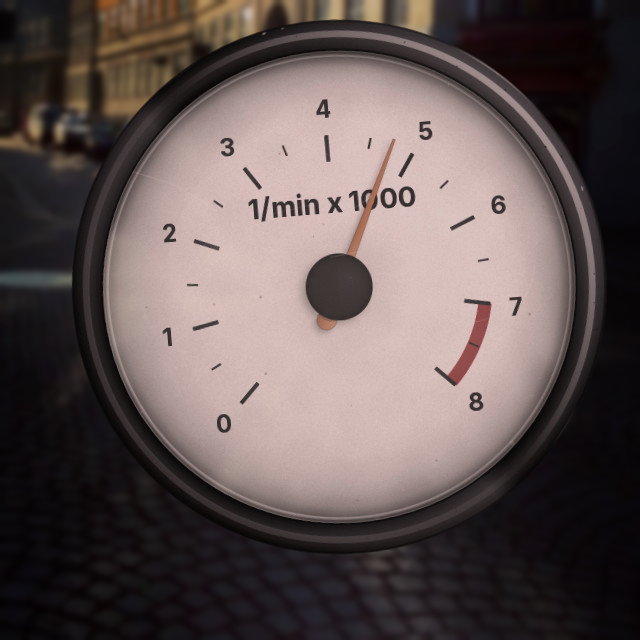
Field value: 4750 rpm
